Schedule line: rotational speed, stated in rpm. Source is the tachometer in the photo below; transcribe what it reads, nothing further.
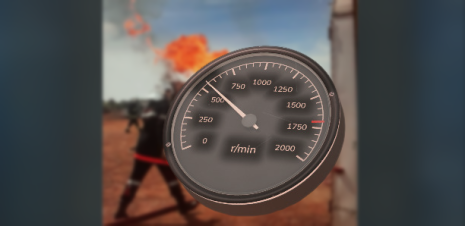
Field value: 550 rpm
